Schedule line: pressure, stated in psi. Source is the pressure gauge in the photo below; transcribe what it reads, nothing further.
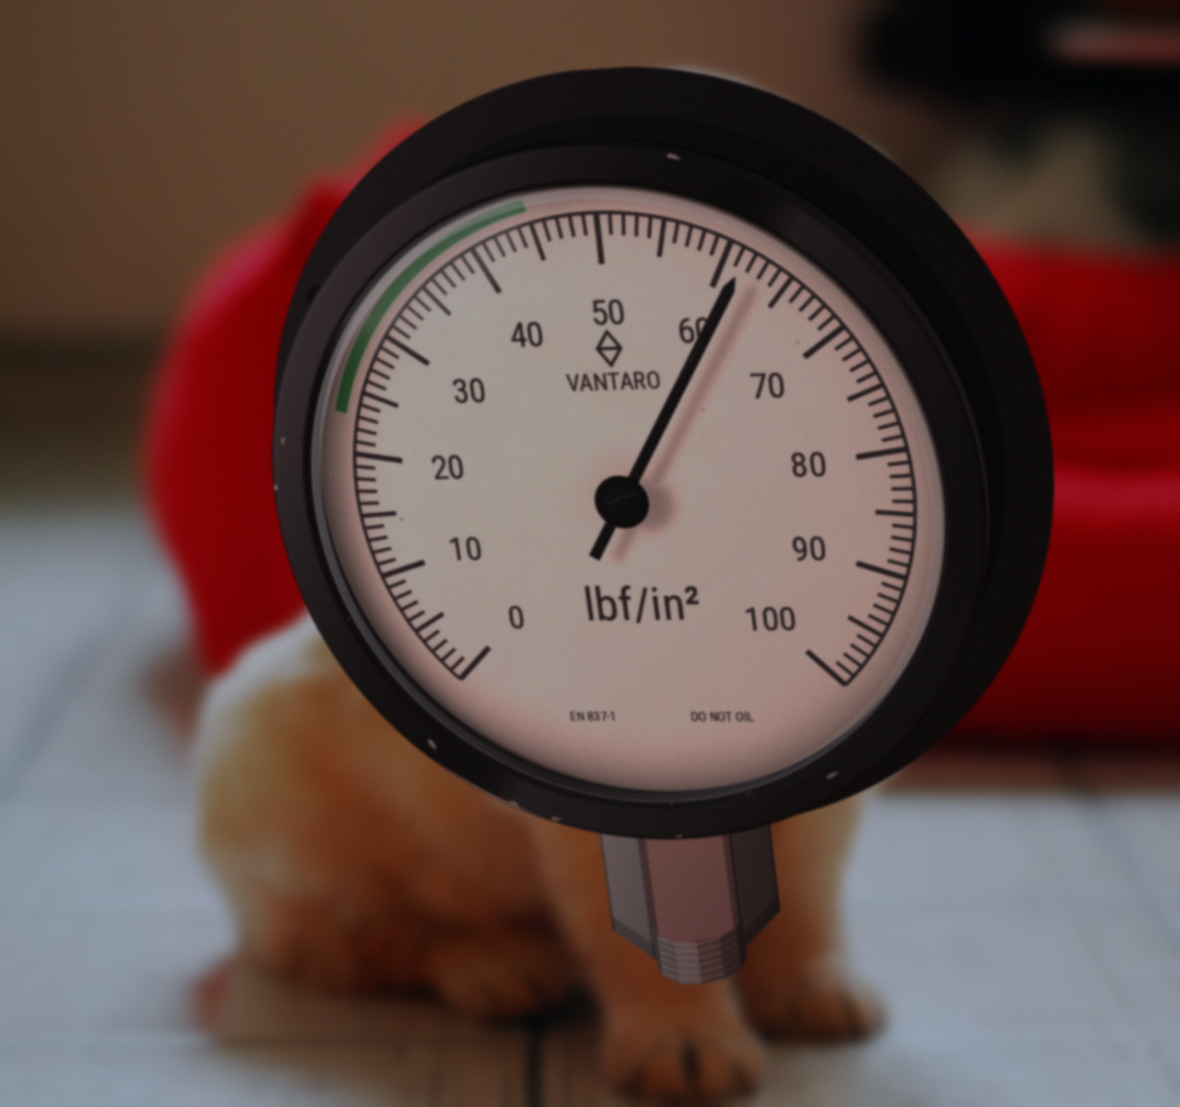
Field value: 61.5 psi
